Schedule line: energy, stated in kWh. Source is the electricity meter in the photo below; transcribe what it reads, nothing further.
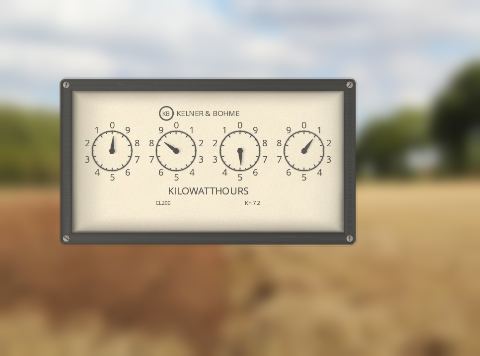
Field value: 9851 kWh
